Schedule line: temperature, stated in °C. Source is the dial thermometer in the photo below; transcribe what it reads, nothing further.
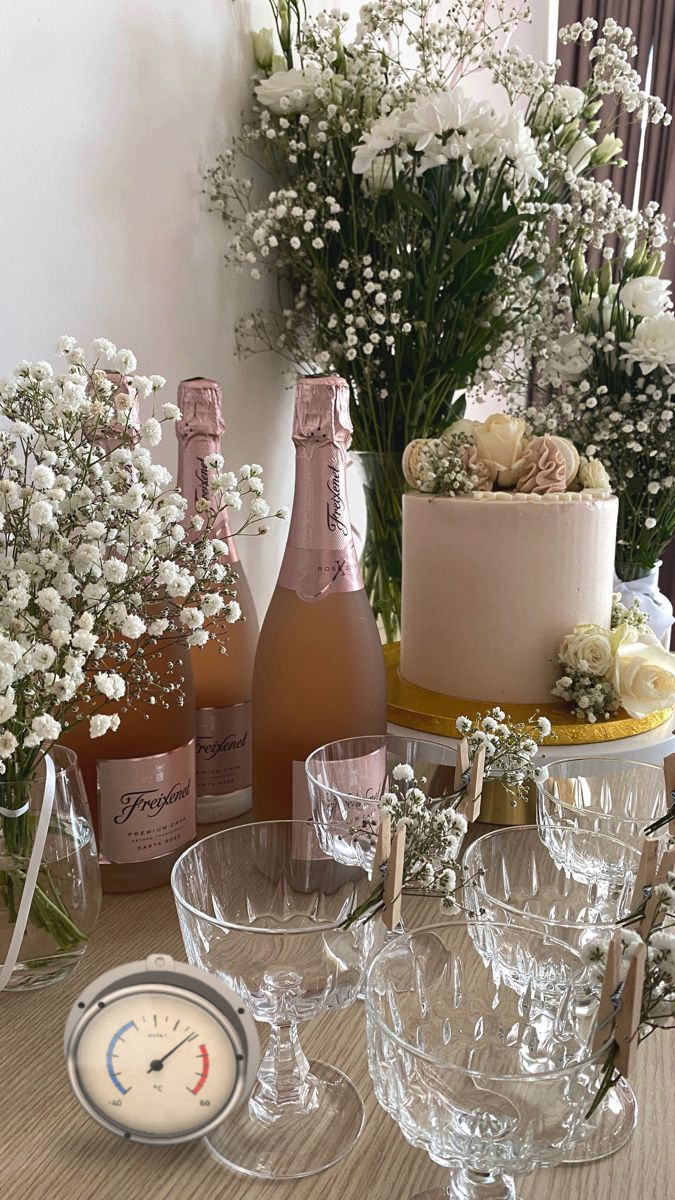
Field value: 27.5 °C
